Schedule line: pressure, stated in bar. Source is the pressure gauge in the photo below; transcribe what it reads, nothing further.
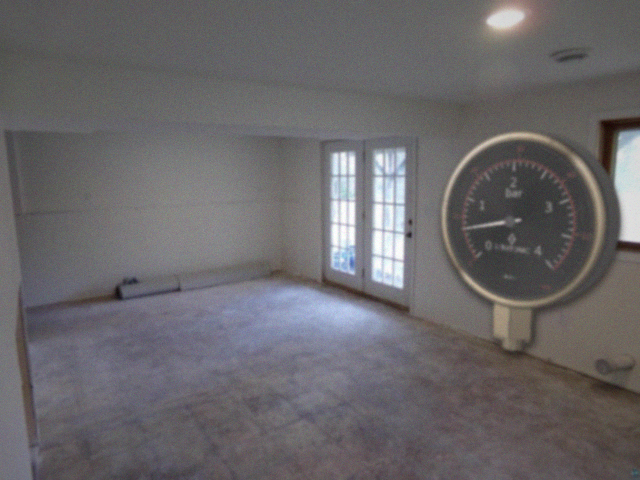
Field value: 0.5 bar
